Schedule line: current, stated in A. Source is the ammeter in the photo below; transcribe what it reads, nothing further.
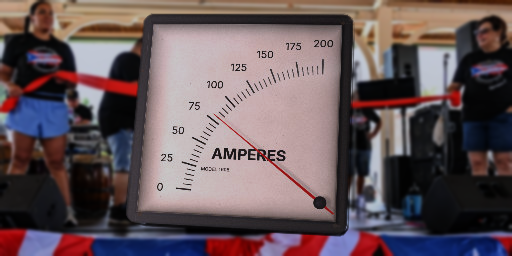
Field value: 80 A
